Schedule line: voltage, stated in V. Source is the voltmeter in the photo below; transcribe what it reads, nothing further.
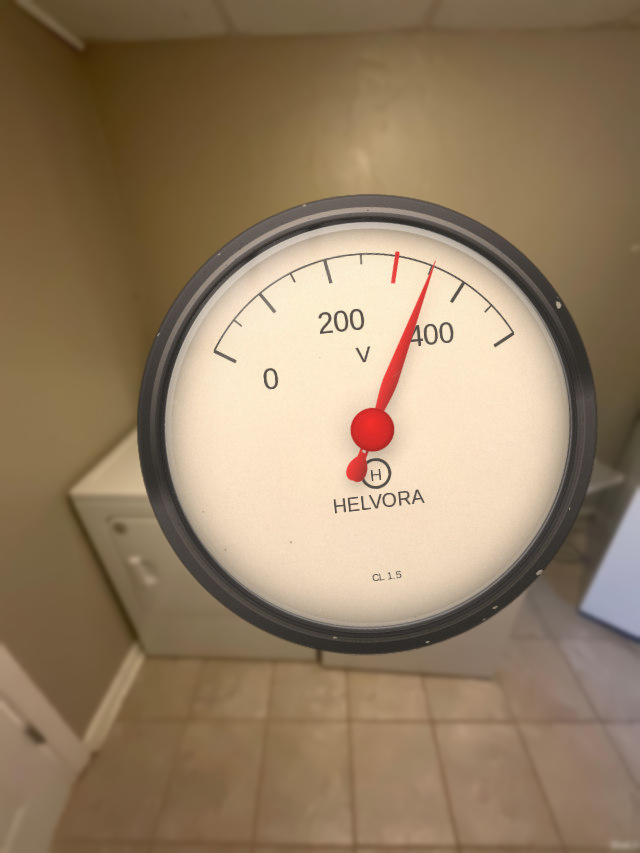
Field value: 350 V
